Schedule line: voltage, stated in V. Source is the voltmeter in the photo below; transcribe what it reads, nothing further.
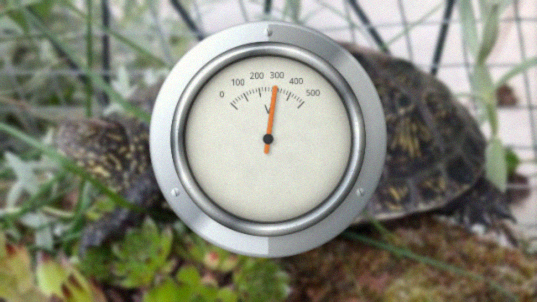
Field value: 300 V
